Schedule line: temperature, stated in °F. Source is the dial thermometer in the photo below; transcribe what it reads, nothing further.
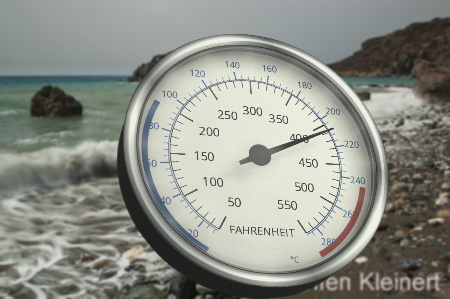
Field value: 410 °F
